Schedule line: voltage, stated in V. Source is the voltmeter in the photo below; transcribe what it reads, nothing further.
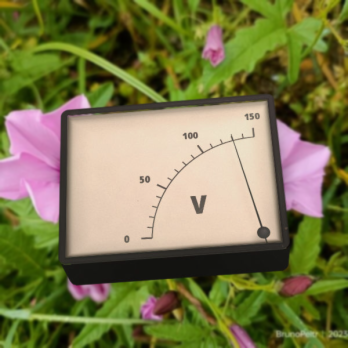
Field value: 130 V
